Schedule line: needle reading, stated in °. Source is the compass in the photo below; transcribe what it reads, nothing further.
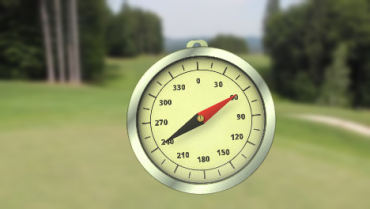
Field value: 60 °
